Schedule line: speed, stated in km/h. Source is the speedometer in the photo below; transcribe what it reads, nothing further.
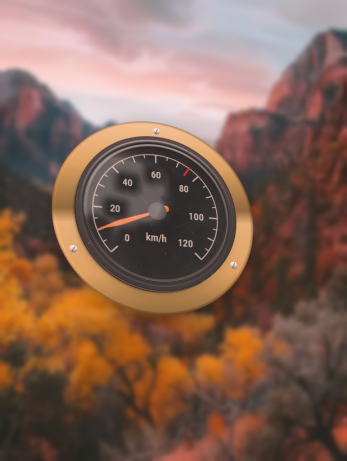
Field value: 10 km/h
